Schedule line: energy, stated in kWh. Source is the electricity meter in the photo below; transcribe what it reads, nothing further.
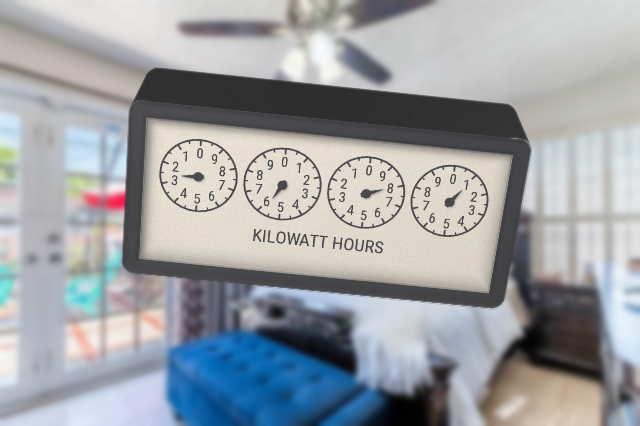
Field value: 2581 kWh
